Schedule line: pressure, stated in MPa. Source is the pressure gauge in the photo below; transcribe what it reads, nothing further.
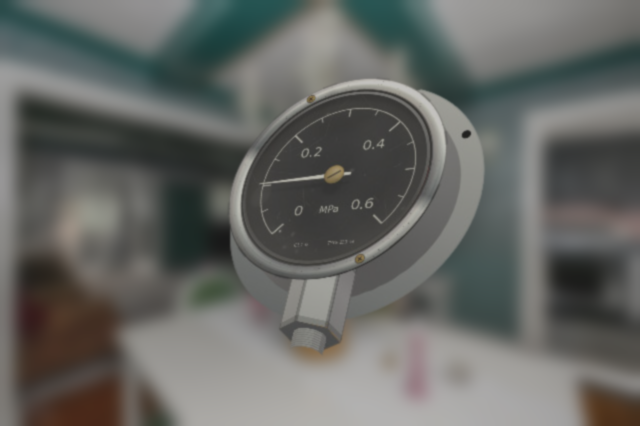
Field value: 0.1 MPa
